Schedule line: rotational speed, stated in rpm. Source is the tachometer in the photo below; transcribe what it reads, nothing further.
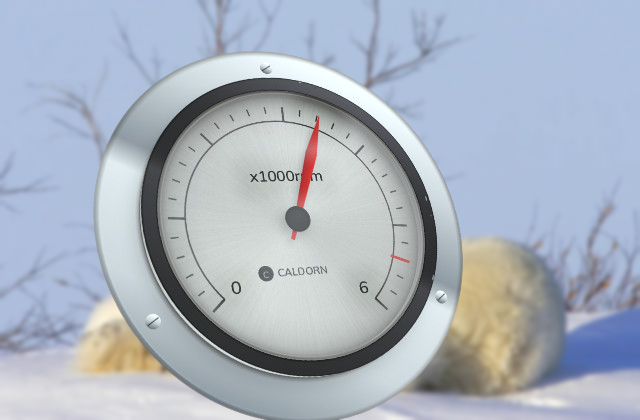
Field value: 3400 rpm
